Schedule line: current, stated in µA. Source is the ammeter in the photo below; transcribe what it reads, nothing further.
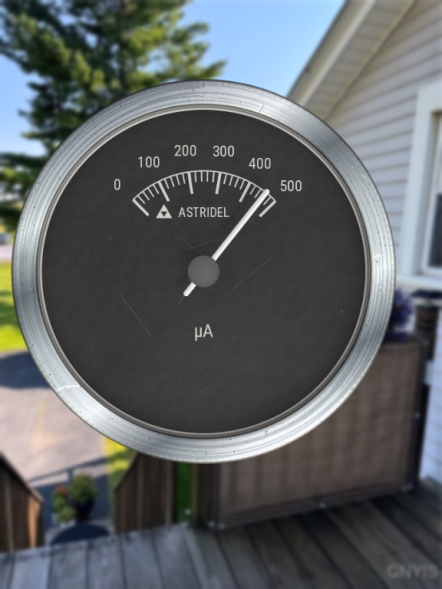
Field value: 460 µA
